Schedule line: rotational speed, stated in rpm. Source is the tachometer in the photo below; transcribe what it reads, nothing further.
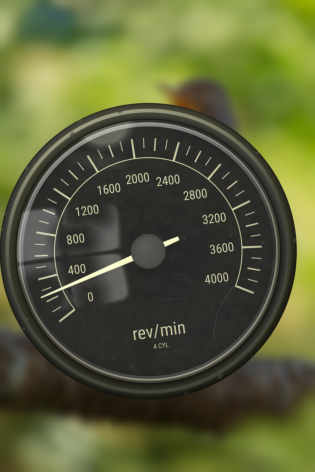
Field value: 250 rpm
